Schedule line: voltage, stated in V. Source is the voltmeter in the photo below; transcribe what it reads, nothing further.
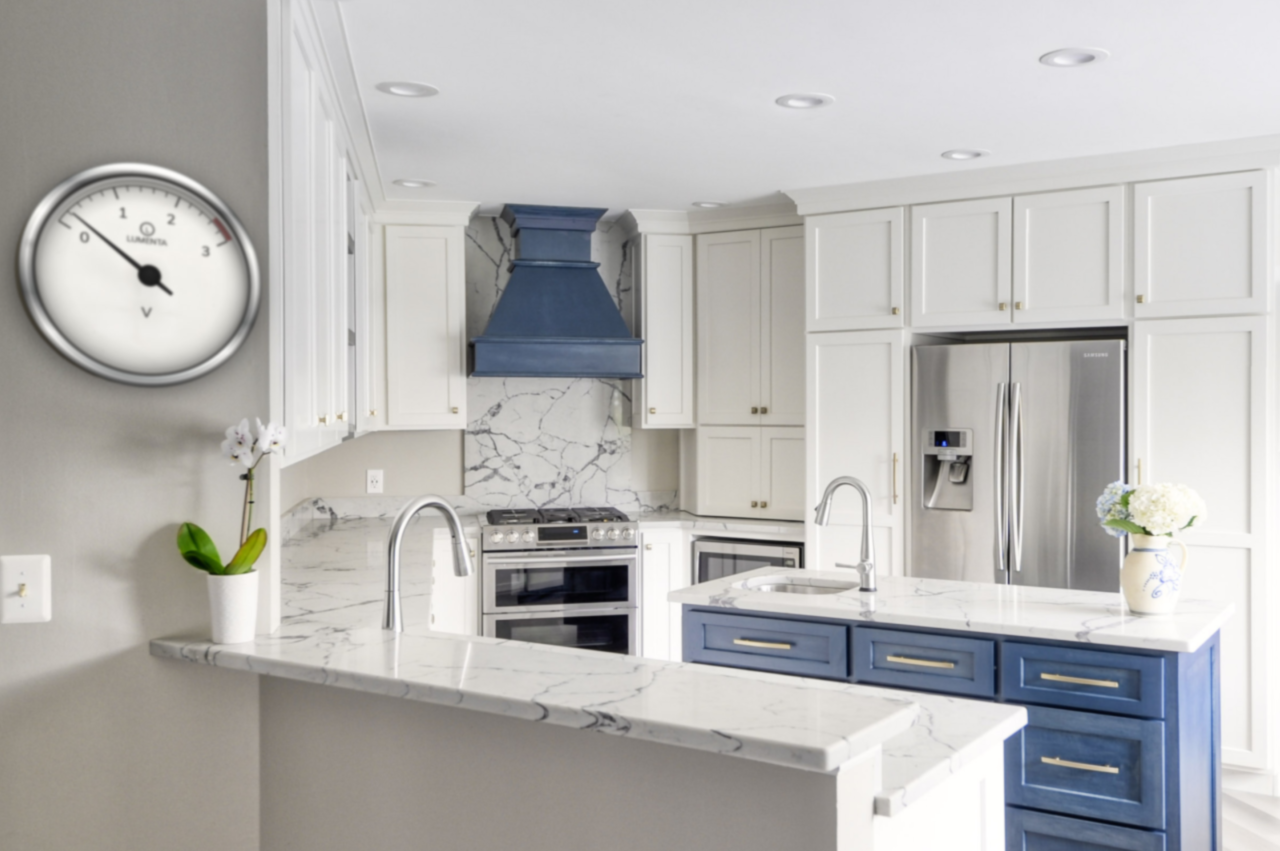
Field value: 0.2 V
